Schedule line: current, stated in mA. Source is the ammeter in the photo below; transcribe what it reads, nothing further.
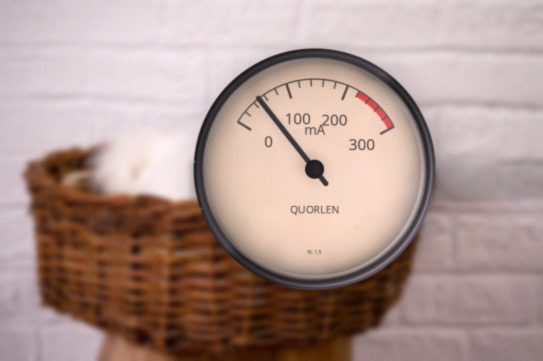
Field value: 50 mA
